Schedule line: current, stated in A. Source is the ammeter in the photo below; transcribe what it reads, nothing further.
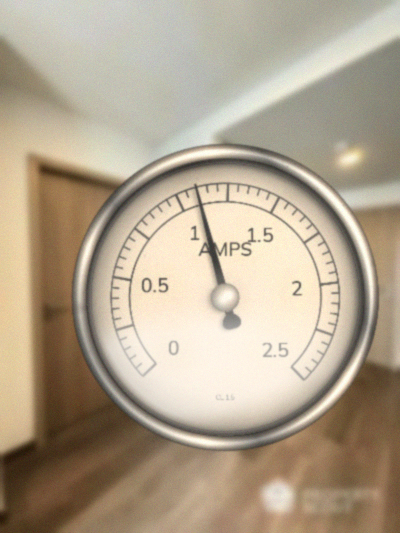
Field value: 1.1 A
